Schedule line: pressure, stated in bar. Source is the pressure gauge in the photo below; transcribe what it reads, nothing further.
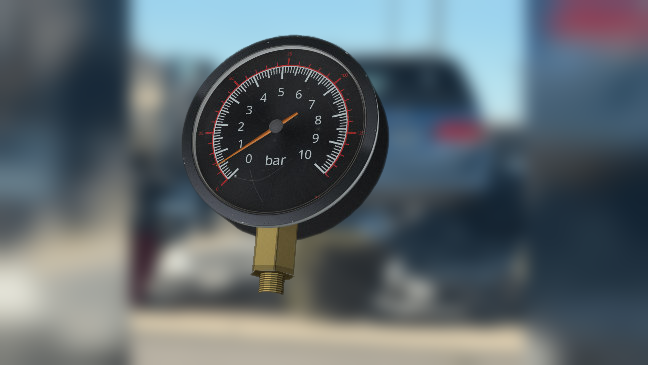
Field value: 0.5 bar
